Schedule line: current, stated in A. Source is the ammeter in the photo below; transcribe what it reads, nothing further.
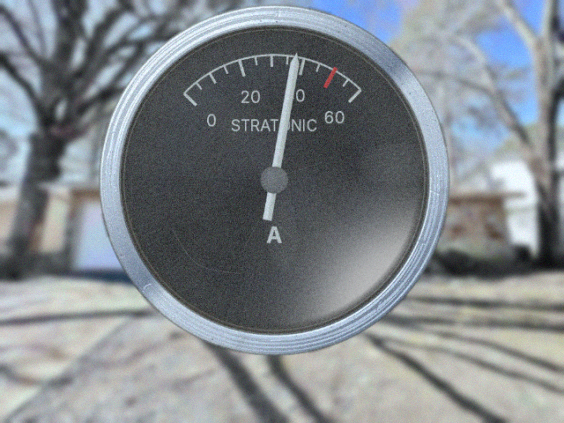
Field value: 37.5 A
